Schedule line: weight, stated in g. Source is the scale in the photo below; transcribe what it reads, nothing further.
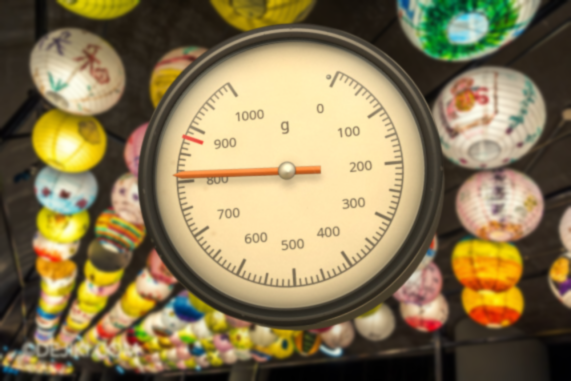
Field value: 810 g
